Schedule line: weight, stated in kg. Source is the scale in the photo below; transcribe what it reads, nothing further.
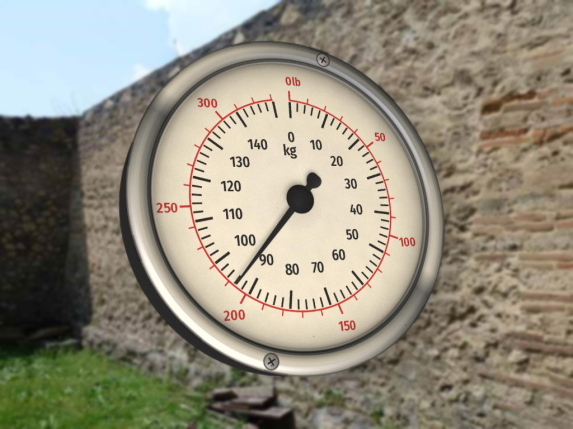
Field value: 94 kg
